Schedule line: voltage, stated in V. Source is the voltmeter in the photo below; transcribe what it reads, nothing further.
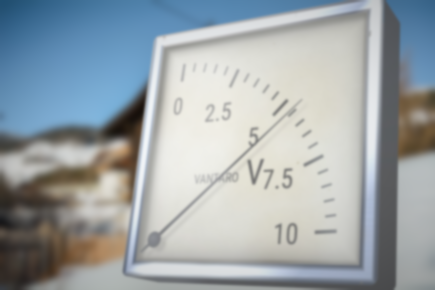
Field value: 5.5 V
